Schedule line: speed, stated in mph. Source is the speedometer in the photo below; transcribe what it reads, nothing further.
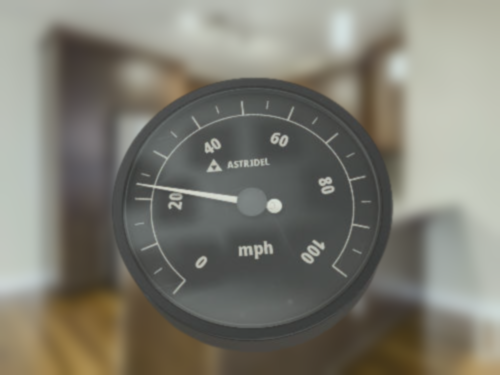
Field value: 22.5 mph
